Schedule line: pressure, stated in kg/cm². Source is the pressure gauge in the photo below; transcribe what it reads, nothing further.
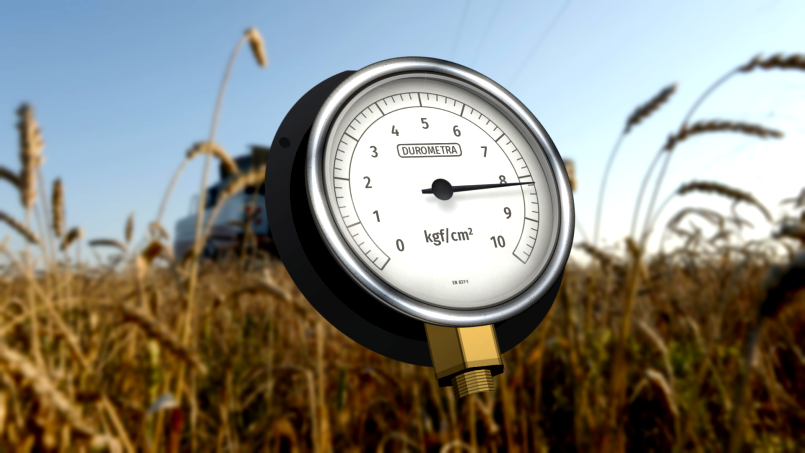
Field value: 8.2 kg/cm²
